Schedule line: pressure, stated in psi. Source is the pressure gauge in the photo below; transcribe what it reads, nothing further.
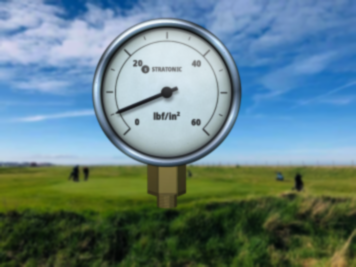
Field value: 5 psi
